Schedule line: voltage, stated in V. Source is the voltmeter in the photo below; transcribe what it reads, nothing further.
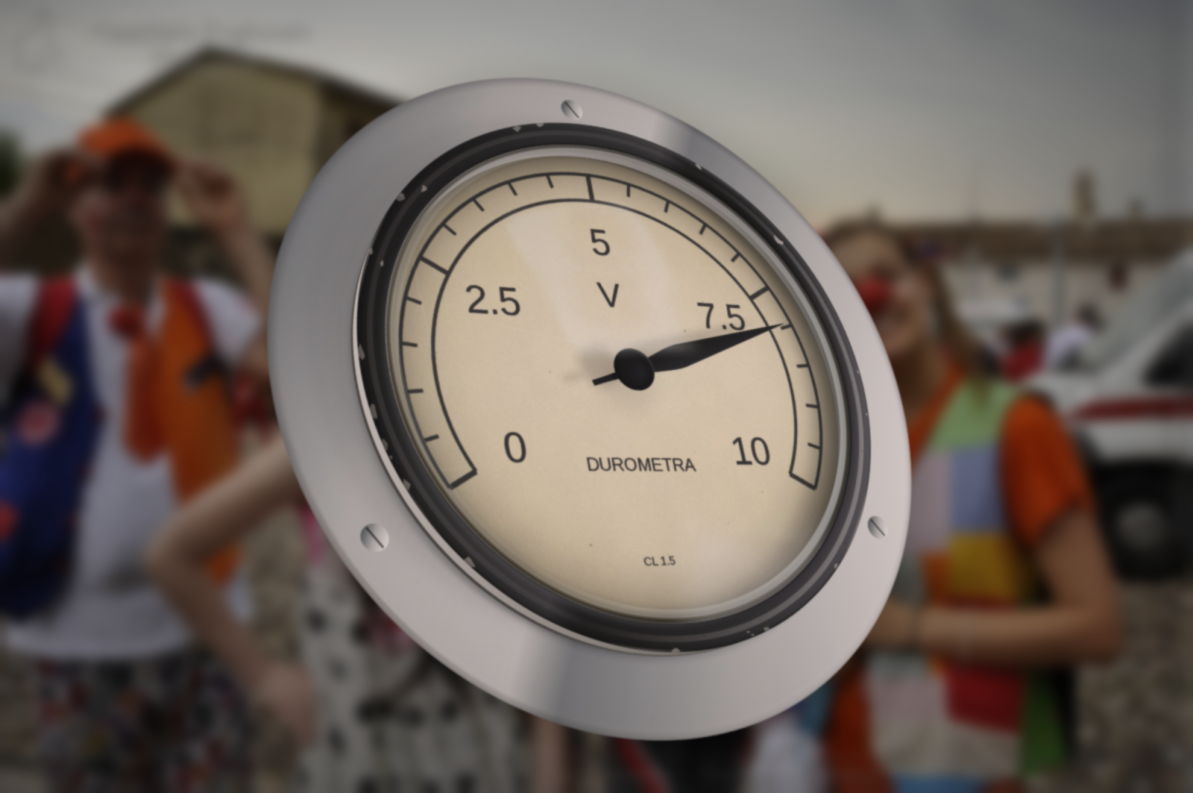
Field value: 8 V
